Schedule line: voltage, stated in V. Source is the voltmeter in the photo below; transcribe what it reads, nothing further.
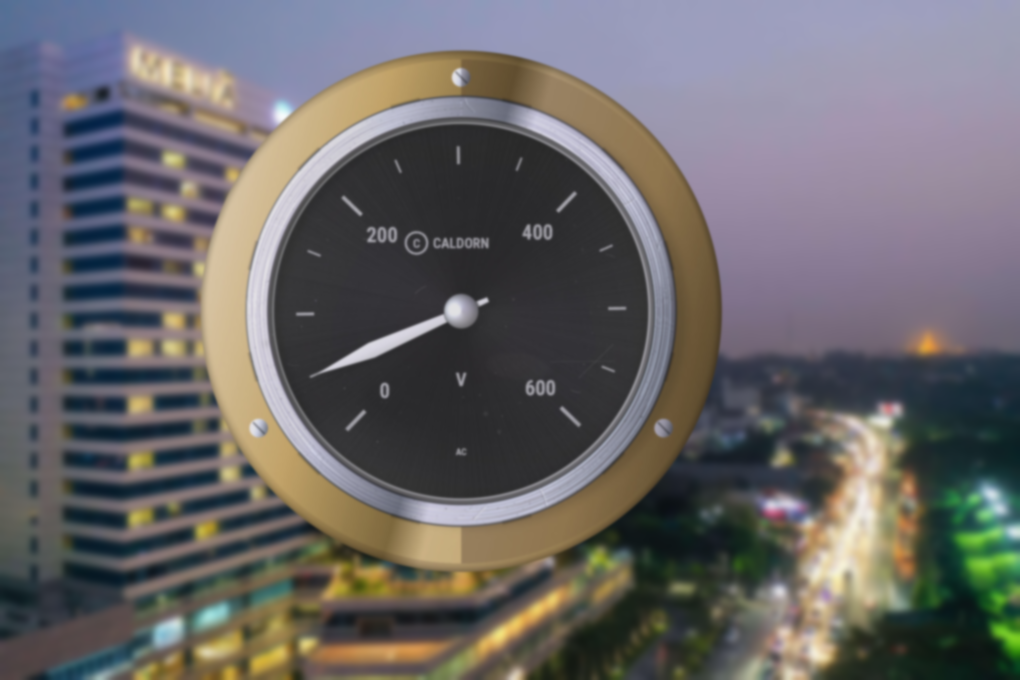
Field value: 50 V
